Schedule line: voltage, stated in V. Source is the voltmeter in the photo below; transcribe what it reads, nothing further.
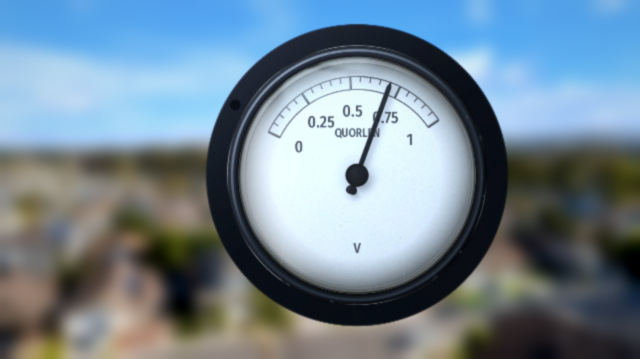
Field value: 0.7 V
